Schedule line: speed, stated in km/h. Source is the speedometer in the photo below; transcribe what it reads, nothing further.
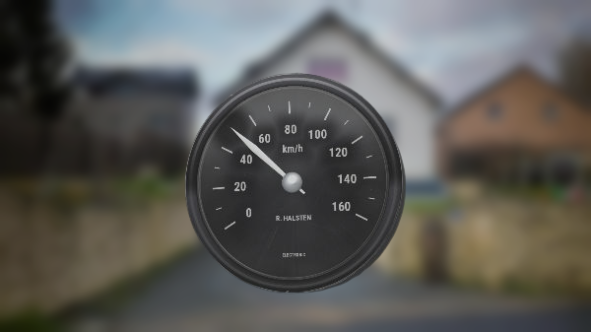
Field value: 50 km/h
